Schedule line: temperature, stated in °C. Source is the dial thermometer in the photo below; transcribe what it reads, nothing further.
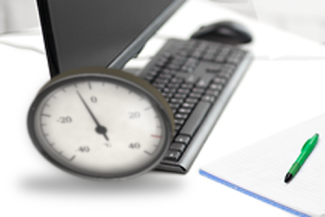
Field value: -4 °C
